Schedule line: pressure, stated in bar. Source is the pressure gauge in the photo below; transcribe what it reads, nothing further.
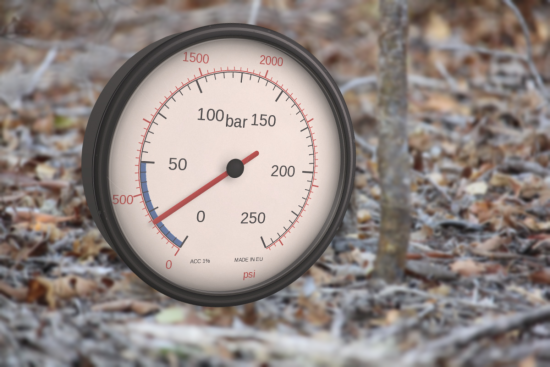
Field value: 20 bar
